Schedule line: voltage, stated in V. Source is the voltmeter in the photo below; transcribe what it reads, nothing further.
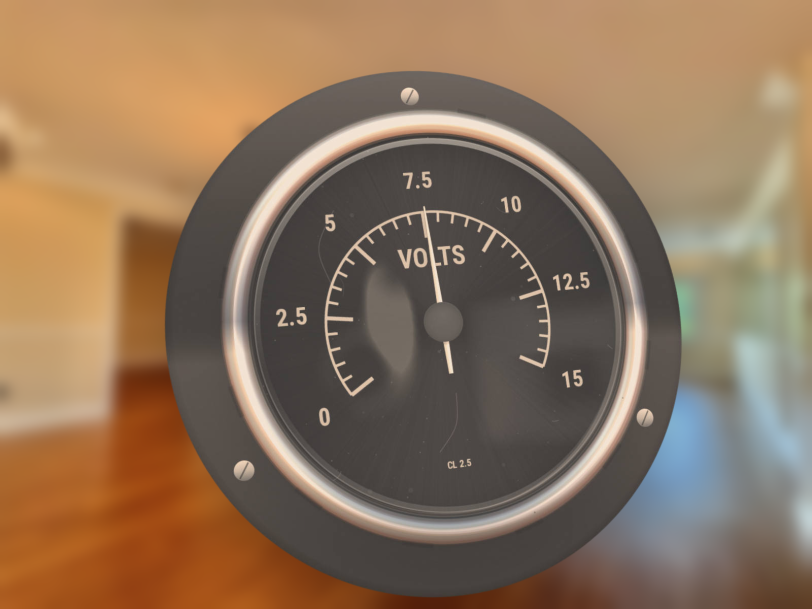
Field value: 7.5 V
